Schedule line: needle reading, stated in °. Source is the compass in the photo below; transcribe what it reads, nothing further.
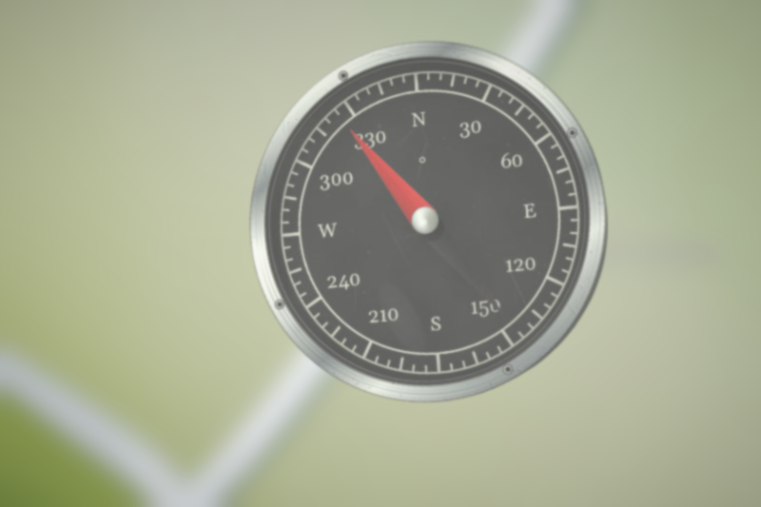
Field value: 325 °
